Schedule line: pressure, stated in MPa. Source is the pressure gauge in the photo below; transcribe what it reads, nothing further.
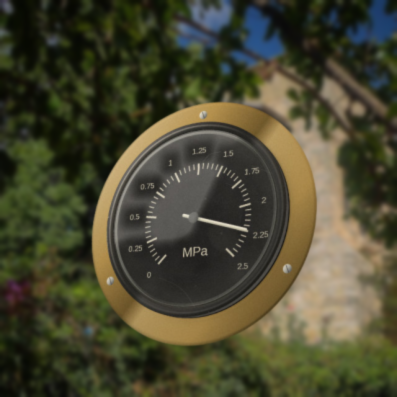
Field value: 2.25 MPa
